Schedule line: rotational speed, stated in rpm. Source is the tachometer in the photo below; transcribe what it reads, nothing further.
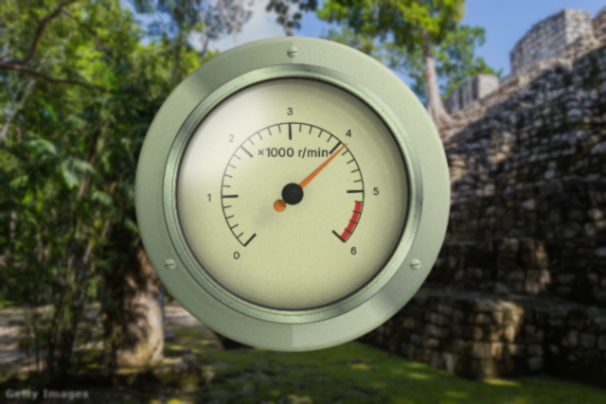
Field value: 4100 rpm
